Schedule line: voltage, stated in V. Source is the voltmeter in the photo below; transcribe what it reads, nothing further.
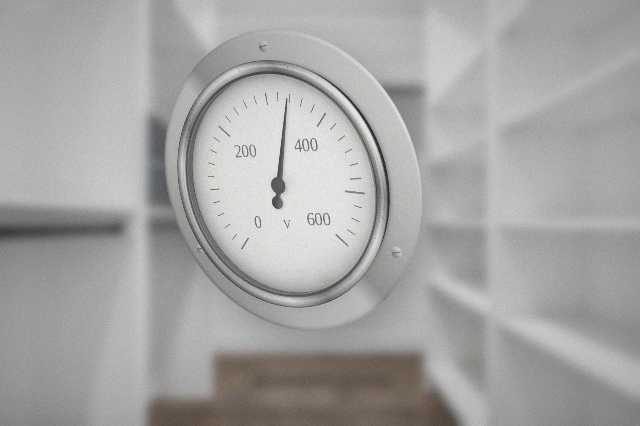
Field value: 340 V
